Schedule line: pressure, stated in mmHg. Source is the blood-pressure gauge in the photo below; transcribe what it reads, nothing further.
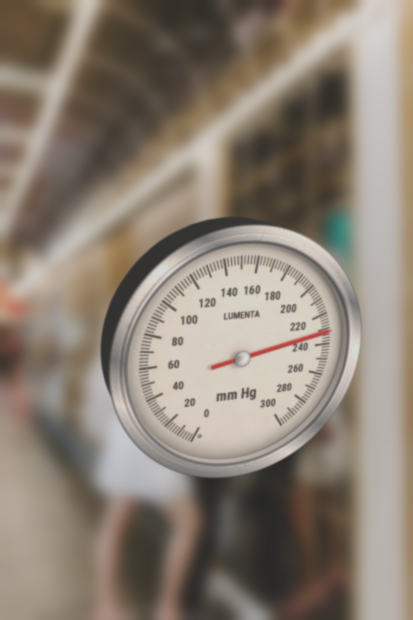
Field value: 230 mmHg
